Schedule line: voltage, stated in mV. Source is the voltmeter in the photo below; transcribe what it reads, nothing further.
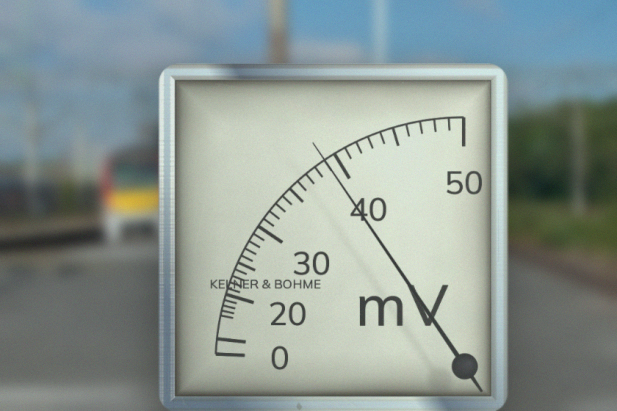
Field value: 39 mV
